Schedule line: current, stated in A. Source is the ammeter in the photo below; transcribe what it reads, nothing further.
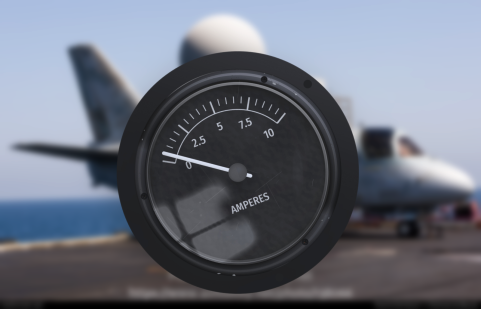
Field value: 0.5 A
